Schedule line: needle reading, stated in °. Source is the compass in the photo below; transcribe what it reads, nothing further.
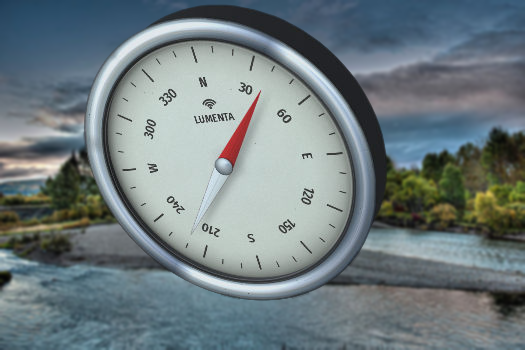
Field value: 40 °
